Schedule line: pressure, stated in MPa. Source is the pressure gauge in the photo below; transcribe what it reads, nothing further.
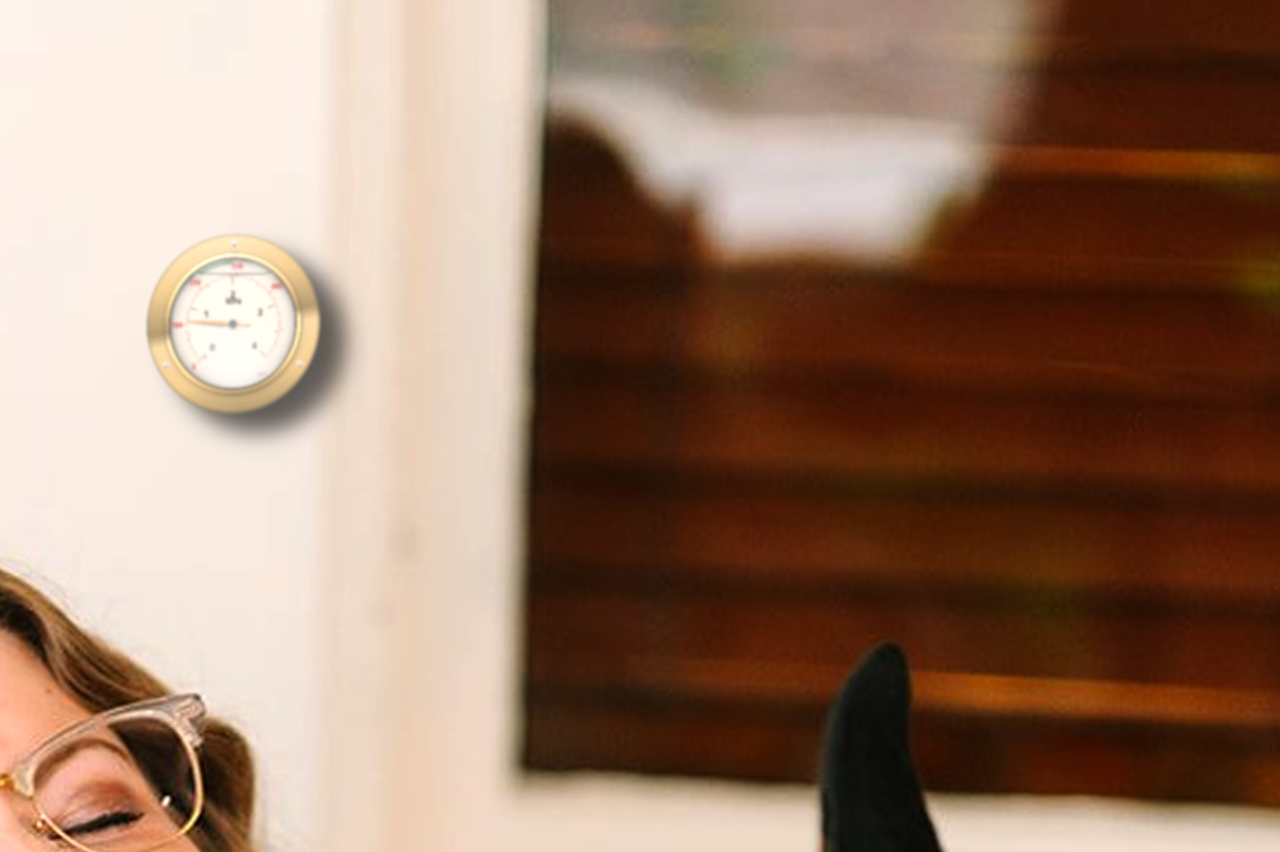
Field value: 0.75 MPa
